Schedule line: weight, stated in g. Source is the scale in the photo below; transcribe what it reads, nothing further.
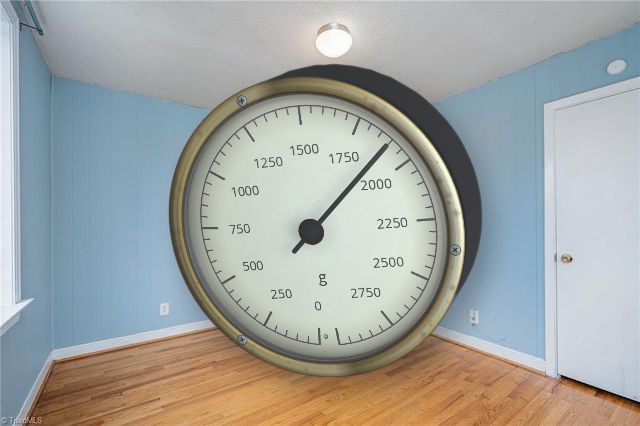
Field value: 1900 g
